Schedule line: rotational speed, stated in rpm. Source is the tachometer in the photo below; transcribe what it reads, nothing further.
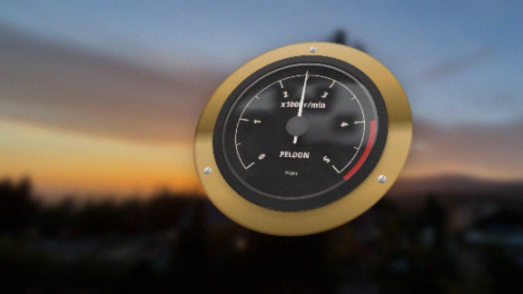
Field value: 2500 rpm
